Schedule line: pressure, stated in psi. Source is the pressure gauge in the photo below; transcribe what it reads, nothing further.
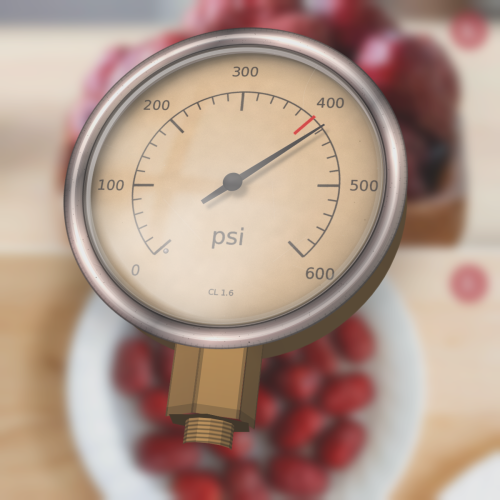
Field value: 420 psi
